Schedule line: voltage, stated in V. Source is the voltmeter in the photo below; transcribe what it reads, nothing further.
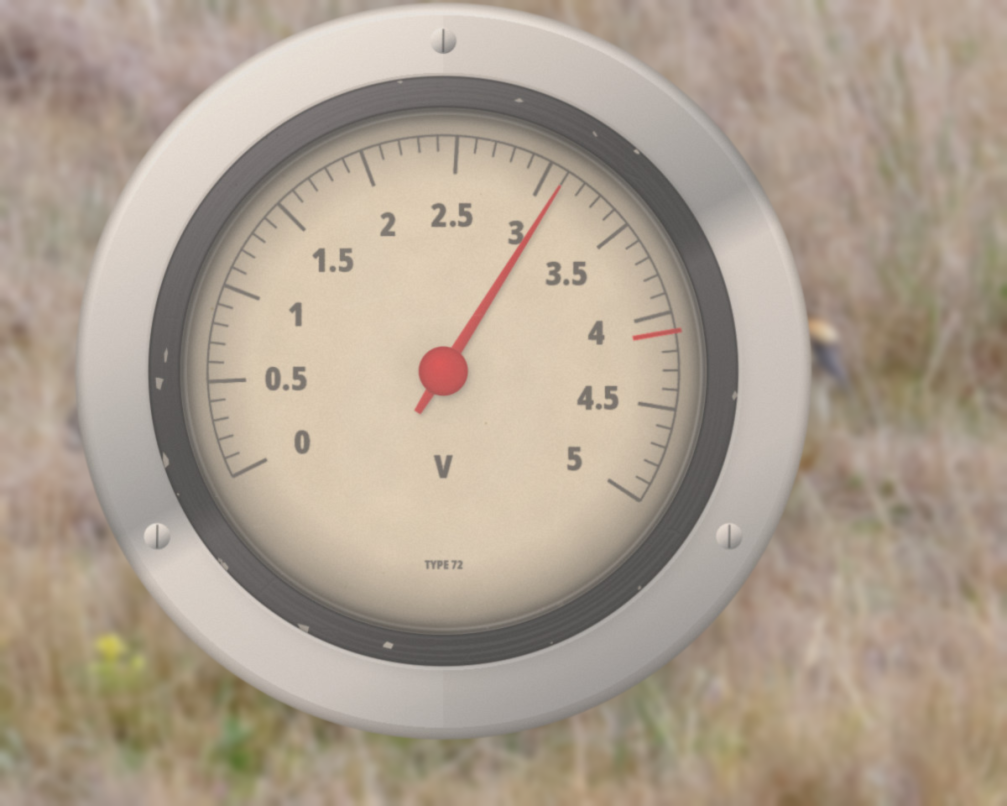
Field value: 3.1 V
